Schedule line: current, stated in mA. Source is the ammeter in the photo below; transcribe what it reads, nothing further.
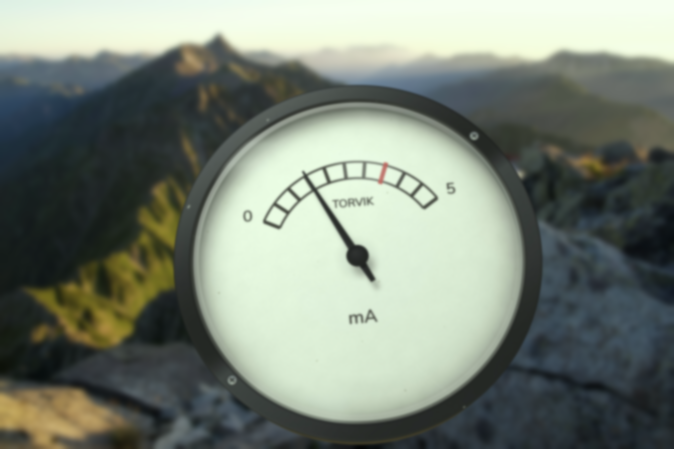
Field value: 1.5 mA
